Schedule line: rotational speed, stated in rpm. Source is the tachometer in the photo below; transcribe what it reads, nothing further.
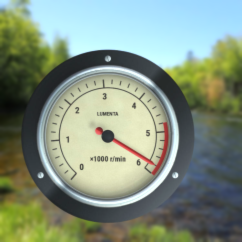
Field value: 5800 rpm
